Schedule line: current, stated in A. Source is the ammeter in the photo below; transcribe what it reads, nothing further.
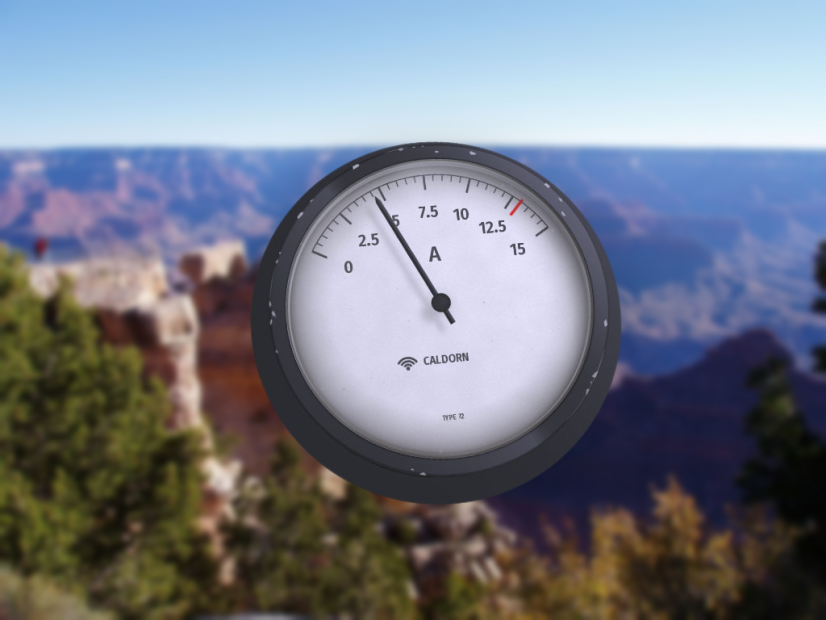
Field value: 4.5 A
